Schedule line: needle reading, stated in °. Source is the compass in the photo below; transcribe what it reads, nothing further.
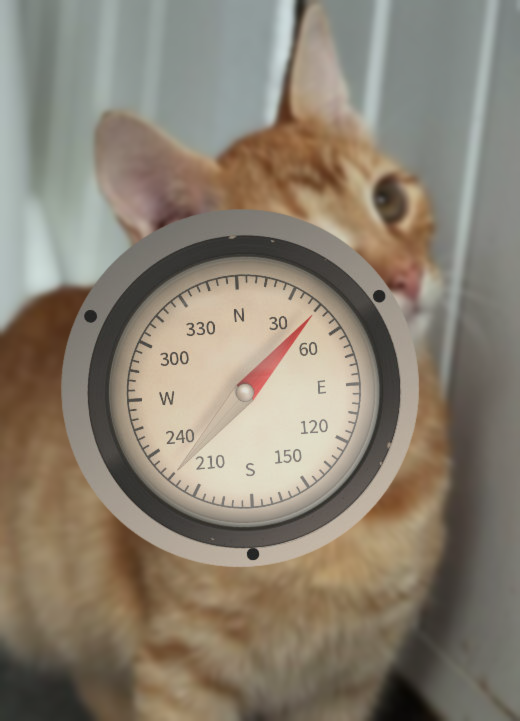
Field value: 45 °
